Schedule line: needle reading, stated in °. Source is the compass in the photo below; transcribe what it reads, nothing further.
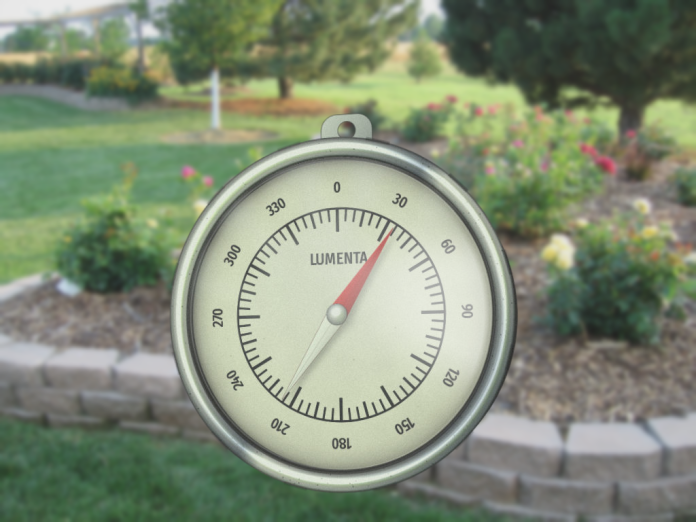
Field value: 35 °
